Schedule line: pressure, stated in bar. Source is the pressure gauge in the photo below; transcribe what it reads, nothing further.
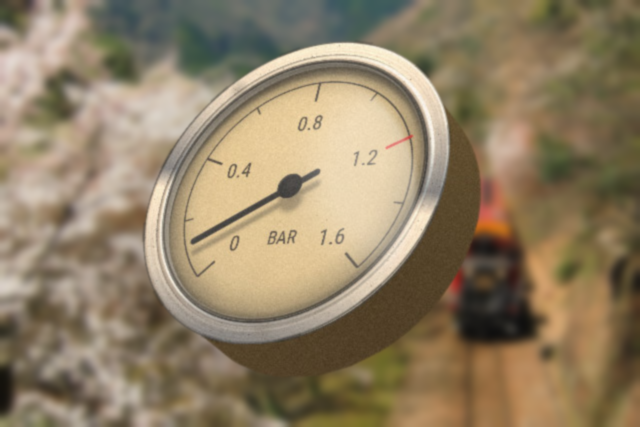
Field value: 0.1 bar
